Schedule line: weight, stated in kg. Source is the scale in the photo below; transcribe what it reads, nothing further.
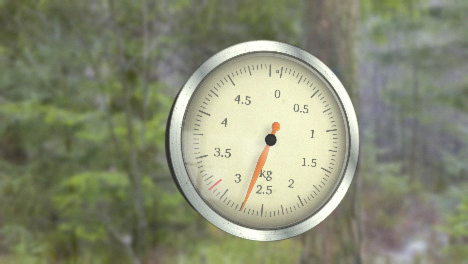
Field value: 2.75 kg
